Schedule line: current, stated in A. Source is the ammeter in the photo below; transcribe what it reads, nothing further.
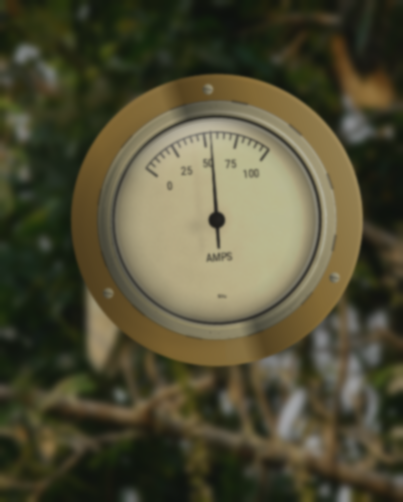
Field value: 55 A
